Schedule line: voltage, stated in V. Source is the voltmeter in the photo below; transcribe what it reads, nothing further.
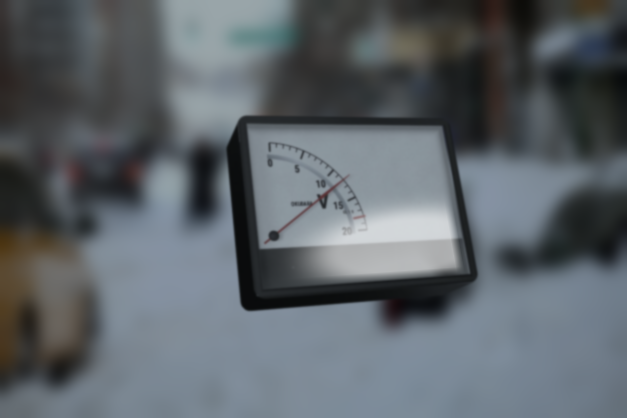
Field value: 12 V
